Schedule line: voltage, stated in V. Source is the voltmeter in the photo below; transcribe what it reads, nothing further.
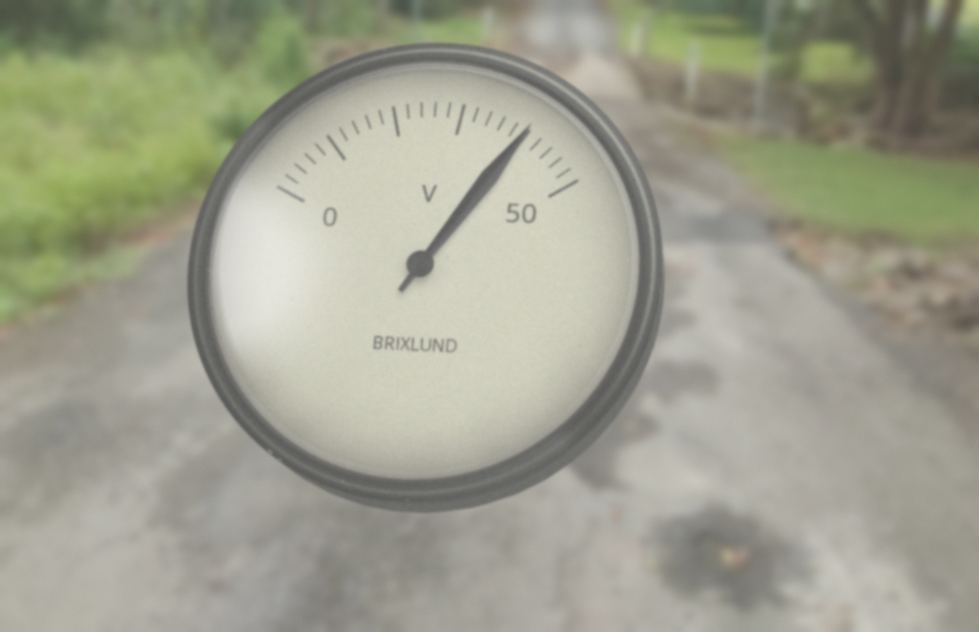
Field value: 40 V
